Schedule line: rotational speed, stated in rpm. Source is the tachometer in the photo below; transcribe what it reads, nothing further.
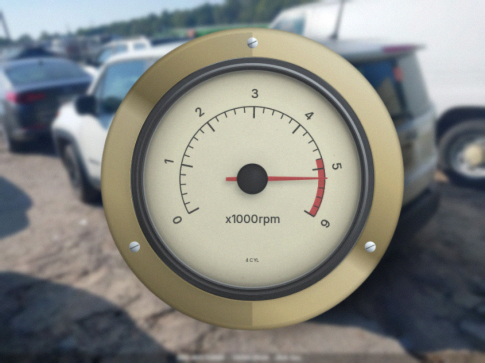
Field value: 5200 rpm
